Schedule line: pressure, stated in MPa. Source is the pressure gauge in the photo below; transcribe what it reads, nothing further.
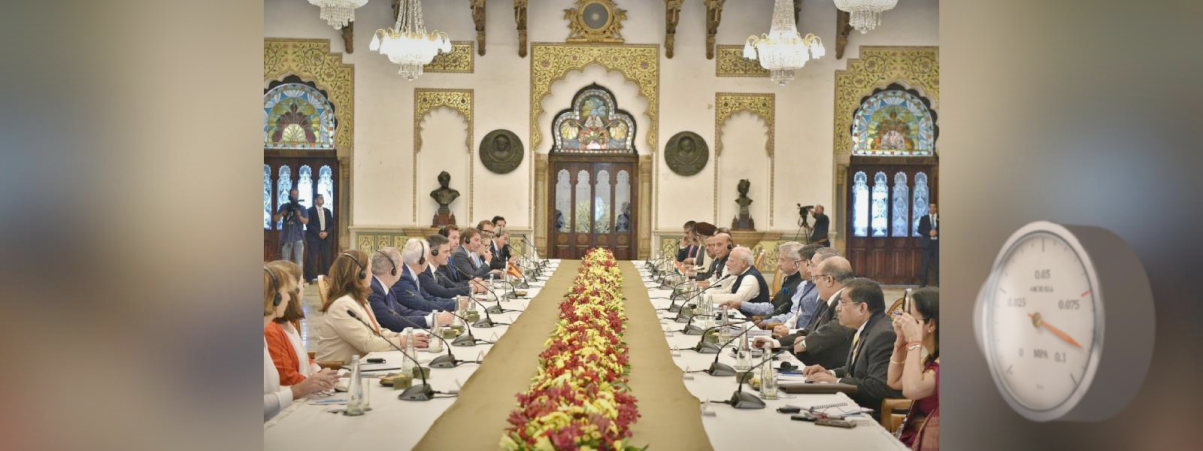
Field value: 0.09 MPa
